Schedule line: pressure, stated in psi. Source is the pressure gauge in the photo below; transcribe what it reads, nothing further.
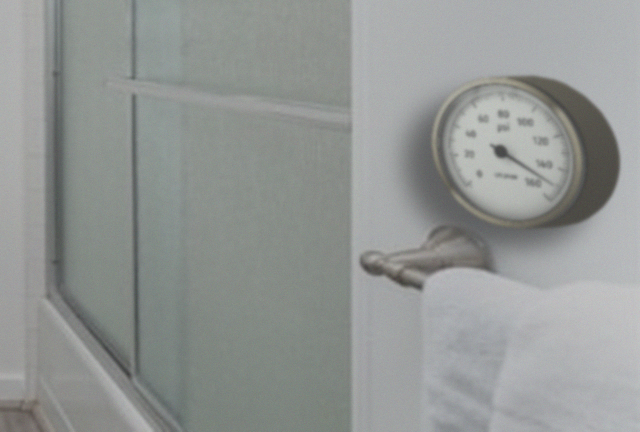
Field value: 150 psi
